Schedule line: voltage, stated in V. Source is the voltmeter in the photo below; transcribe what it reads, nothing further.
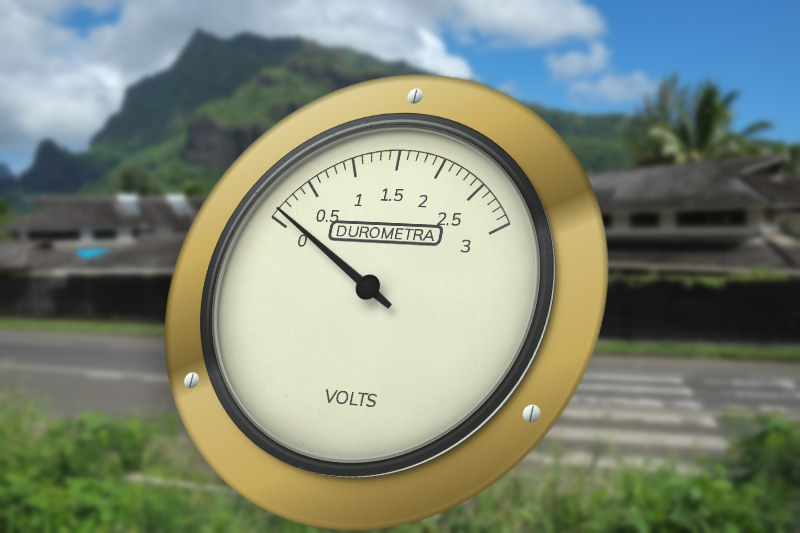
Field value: 0.1 V
